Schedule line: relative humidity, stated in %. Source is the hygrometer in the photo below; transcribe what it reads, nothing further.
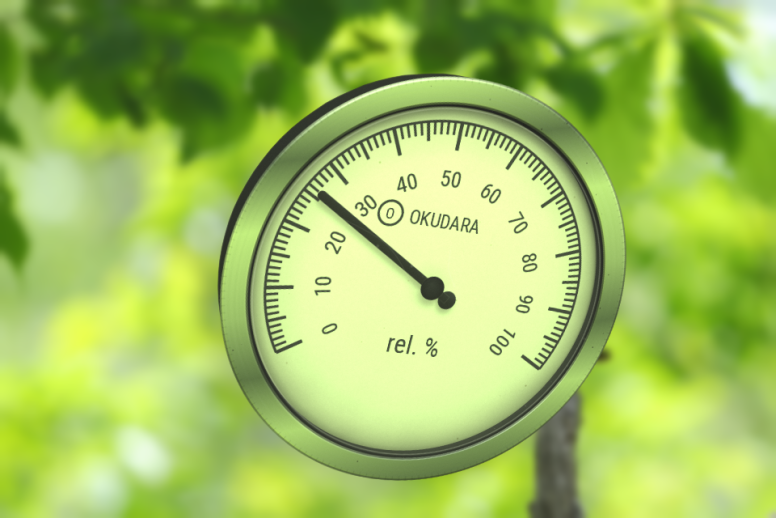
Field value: 26 %
